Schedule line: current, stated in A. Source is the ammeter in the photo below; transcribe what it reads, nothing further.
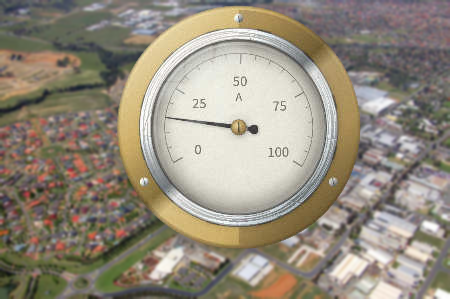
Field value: 15 A
